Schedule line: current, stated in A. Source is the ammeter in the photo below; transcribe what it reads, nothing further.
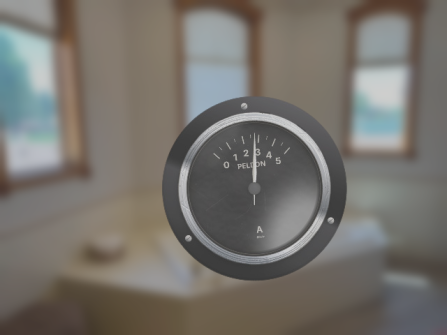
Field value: 2.75 A
